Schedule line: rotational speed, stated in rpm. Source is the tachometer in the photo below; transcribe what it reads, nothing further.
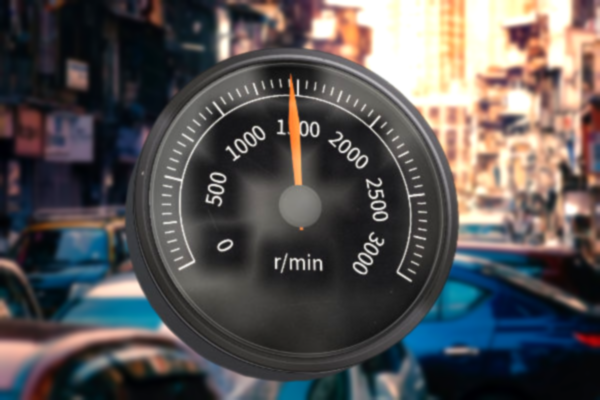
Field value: 1450 rpm
